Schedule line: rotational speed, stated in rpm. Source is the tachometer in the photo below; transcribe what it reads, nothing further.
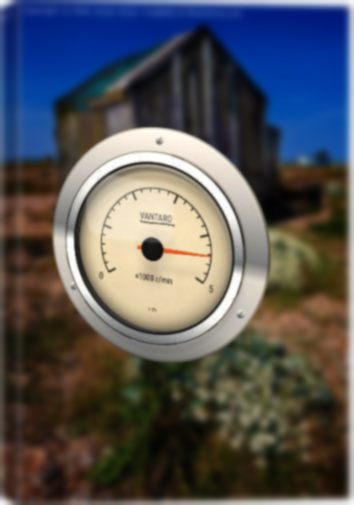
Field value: 4400 rpm
